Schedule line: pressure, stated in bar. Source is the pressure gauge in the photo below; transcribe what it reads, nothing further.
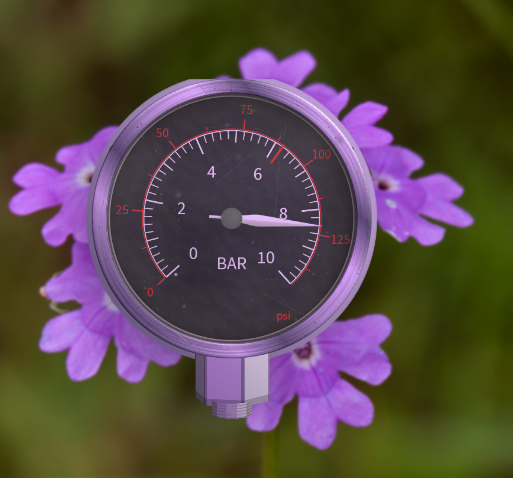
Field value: 8.4 bar
